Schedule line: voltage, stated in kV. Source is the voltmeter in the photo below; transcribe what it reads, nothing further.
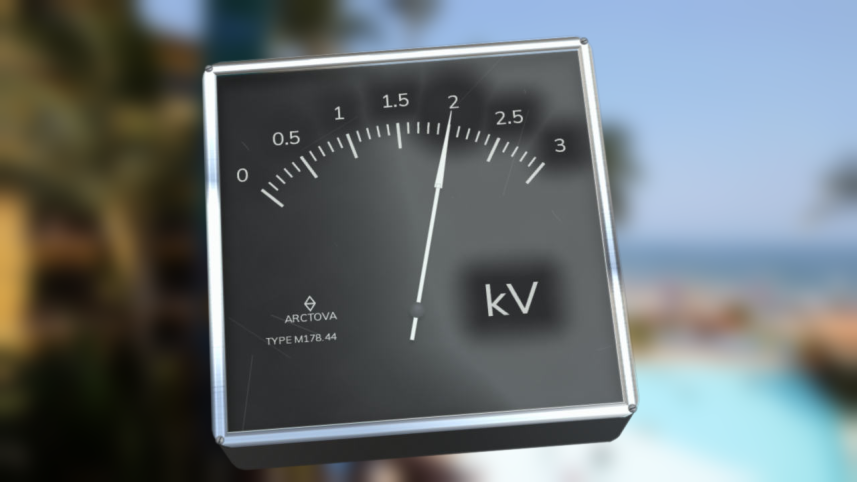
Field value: 2 kV
